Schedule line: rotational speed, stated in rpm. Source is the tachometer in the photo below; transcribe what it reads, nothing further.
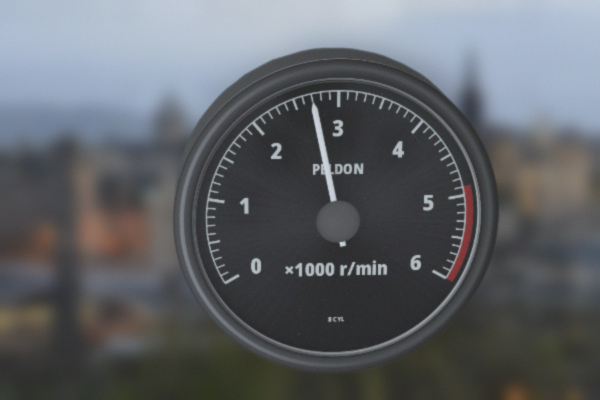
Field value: 2700 rpm
